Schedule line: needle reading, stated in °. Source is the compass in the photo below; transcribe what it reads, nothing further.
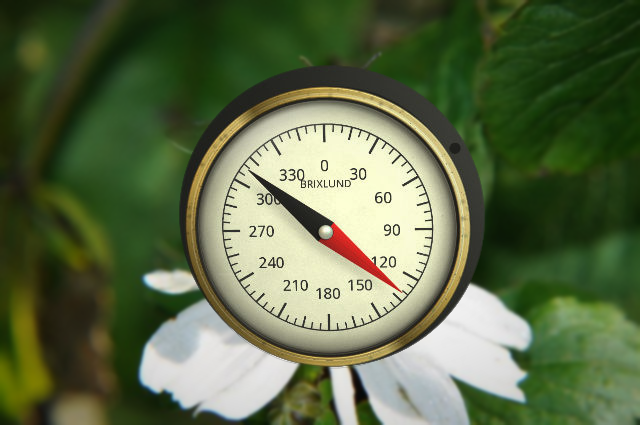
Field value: 130 °
